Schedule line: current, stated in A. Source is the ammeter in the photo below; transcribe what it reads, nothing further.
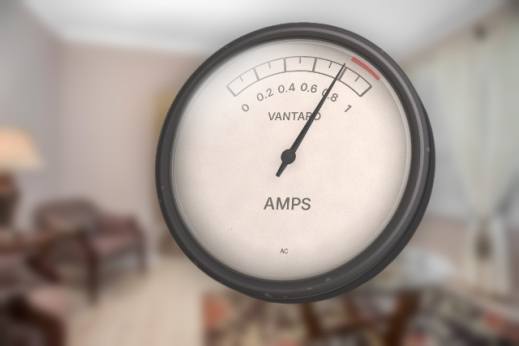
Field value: 0.8 A
